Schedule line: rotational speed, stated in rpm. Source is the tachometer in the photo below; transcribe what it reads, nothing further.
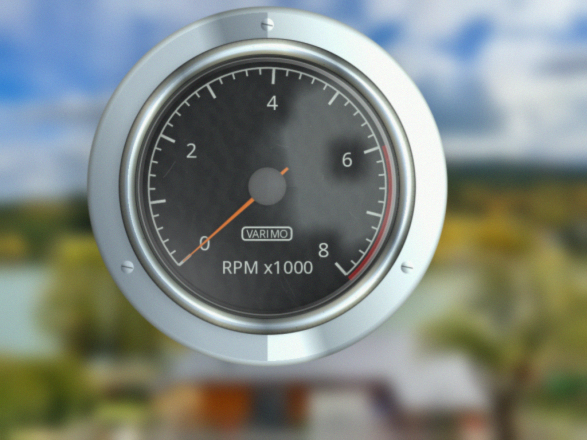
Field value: 0 rpm
